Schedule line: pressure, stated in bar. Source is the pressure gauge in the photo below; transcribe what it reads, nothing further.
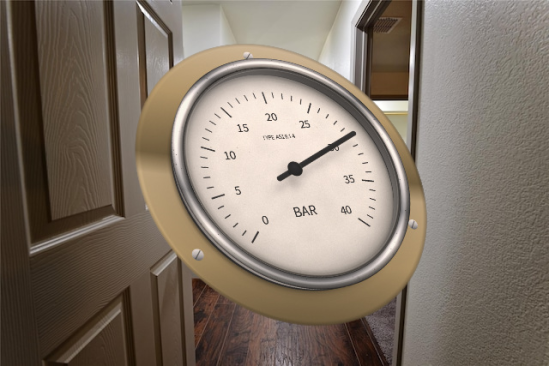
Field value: 30 bar
